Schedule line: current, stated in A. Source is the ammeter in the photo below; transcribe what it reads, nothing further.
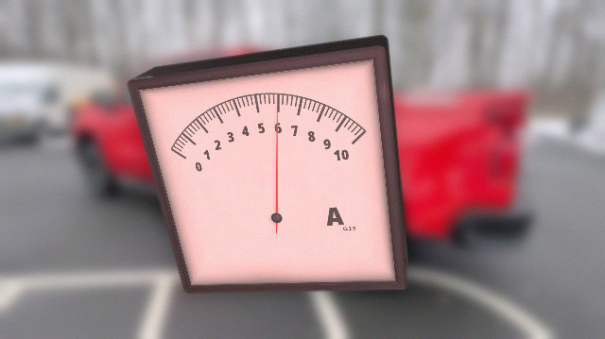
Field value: 6 A
